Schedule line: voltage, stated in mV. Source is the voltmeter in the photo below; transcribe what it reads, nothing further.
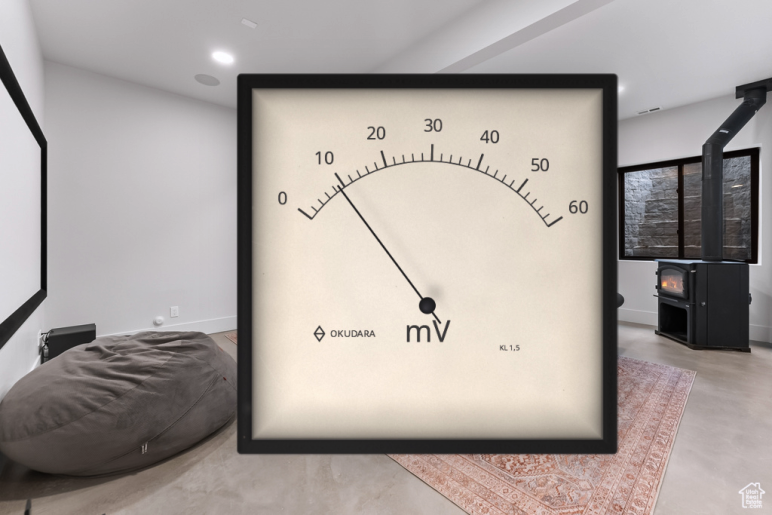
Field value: 9 mV
